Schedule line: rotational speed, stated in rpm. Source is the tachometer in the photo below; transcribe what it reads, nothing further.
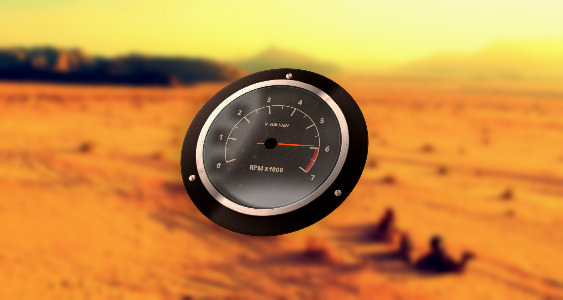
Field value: 6000 rpm
